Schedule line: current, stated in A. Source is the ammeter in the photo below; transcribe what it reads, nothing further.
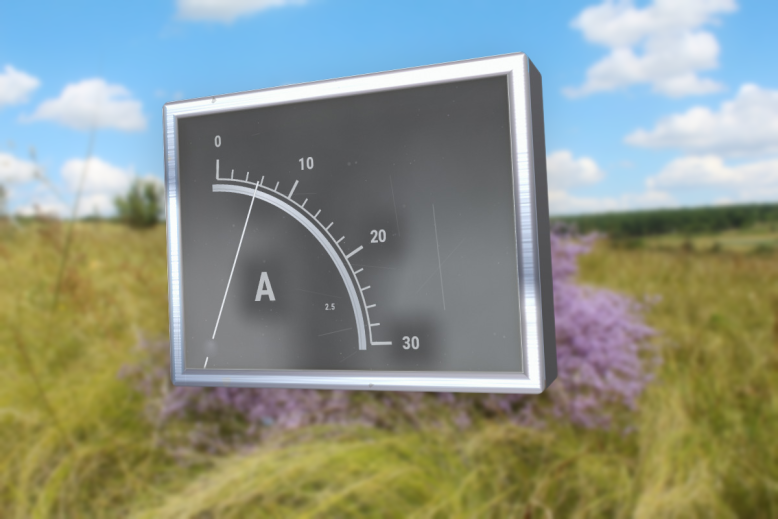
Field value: 6 A
